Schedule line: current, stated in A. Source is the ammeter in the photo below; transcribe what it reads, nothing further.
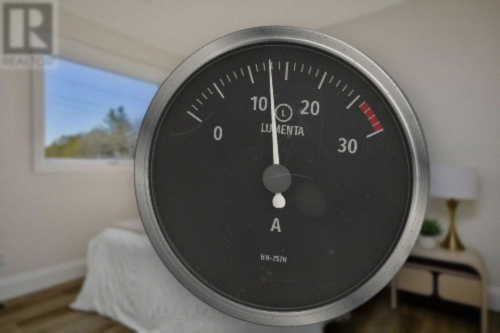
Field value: 13 A
